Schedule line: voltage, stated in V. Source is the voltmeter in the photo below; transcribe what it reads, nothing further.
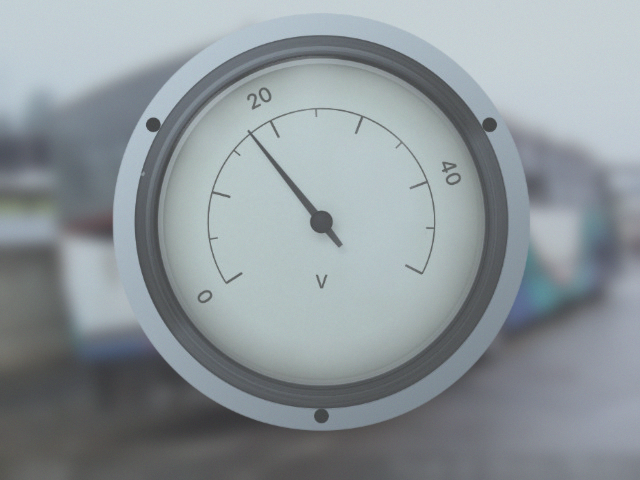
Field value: 17.5 V
